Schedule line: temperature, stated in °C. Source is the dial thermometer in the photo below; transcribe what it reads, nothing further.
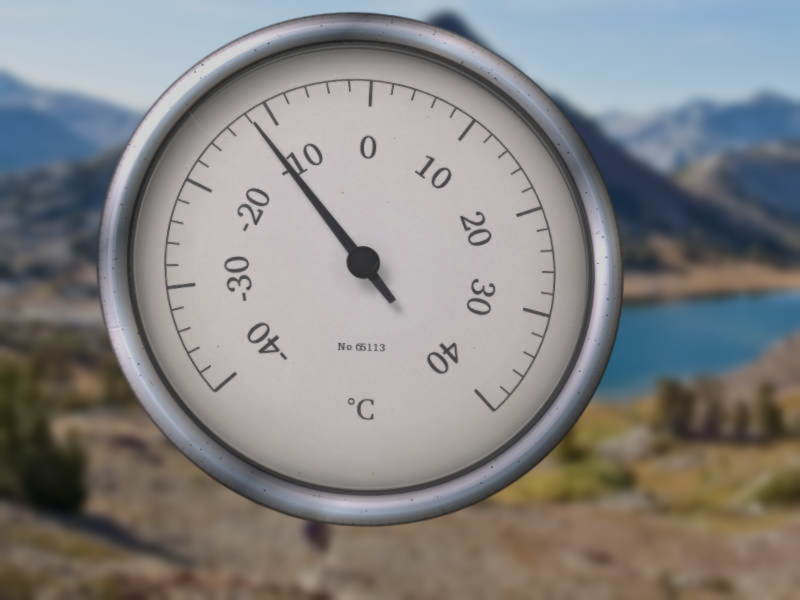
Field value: -12 °C
